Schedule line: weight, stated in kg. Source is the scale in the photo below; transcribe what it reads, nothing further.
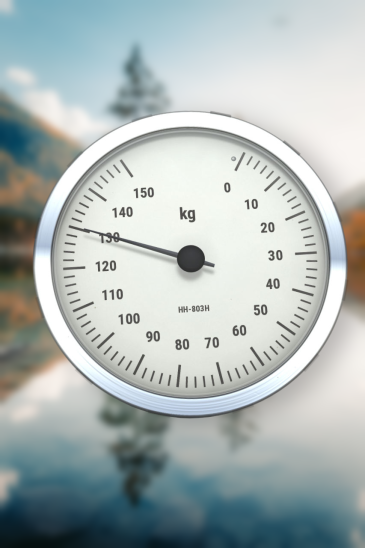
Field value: 130 kg
